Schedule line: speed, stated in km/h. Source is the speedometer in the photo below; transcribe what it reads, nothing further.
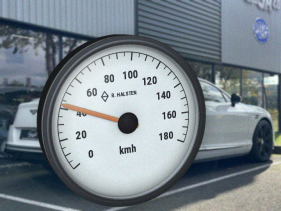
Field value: 42.5 km/h
